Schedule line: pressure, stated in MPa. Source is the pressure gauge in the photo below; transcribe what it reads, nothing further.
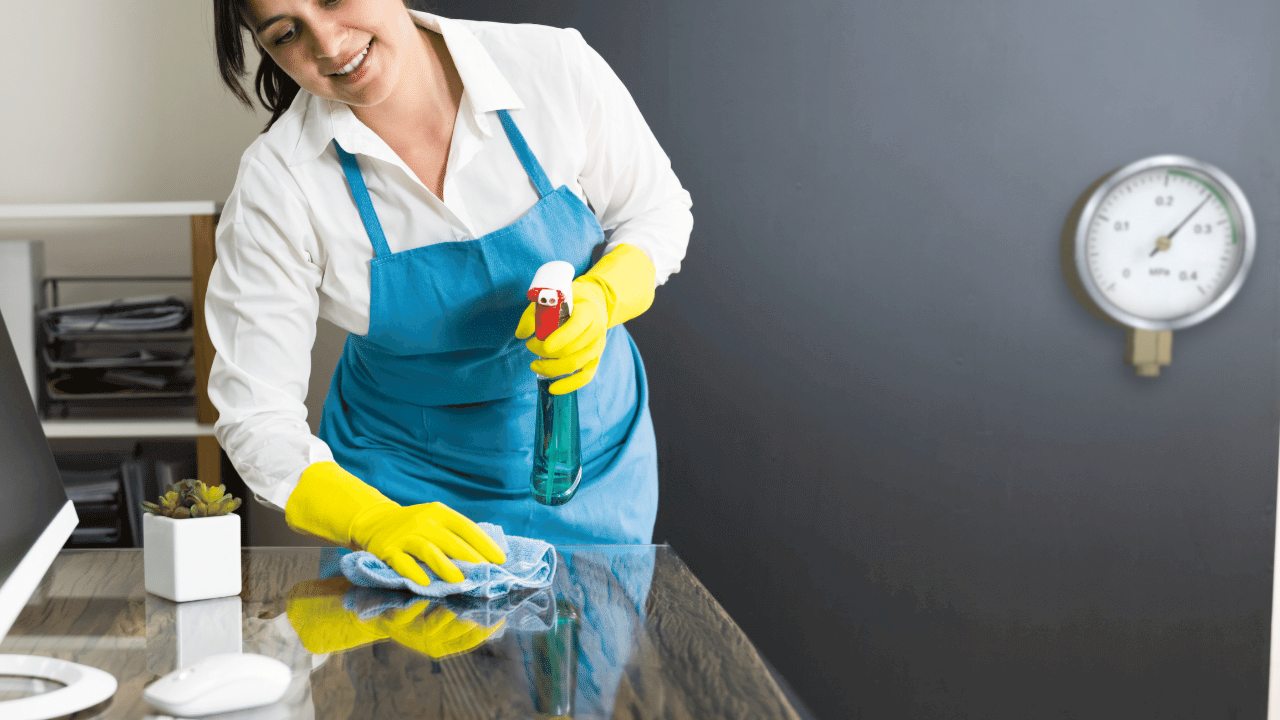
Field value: 0.26 MPa
